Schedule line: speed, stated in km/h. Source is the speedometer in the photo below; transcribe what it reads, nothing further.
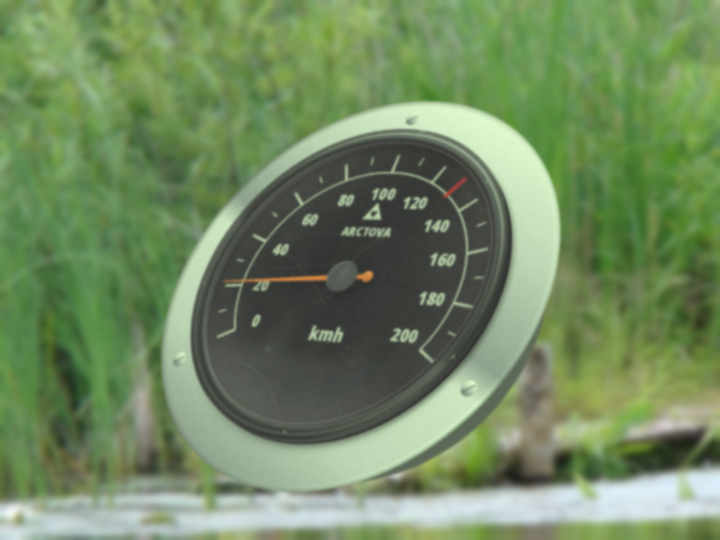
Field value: 20 km/h
